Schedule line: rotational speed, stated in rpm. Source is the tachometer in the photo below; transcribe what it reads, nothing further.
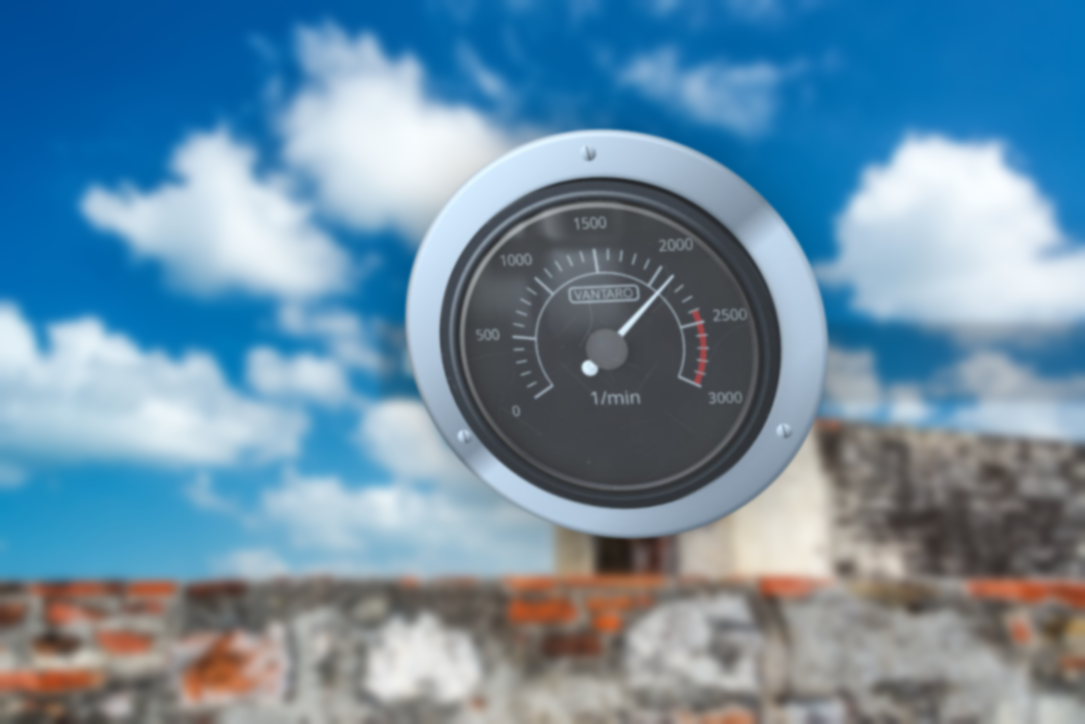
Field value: 2100 rpm
